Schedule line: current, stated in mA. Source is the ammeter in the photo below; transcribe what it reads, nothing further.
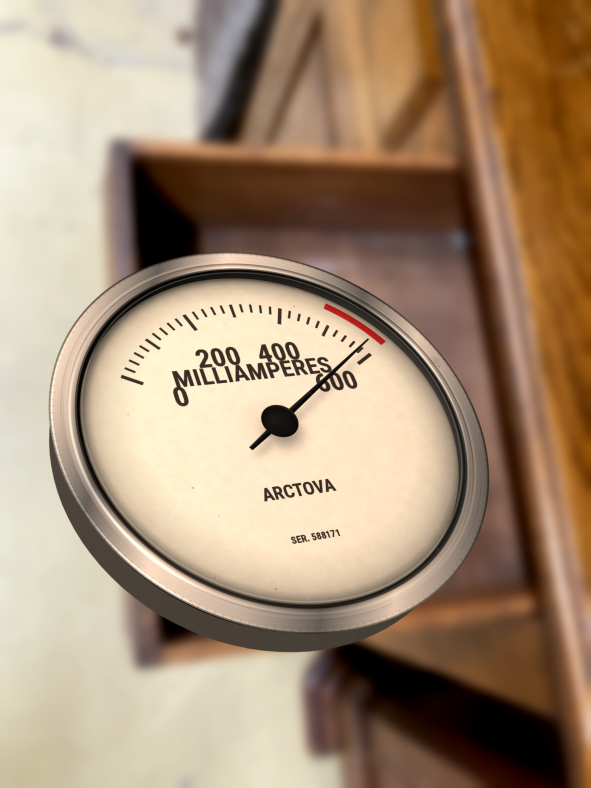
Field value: 580 mA
